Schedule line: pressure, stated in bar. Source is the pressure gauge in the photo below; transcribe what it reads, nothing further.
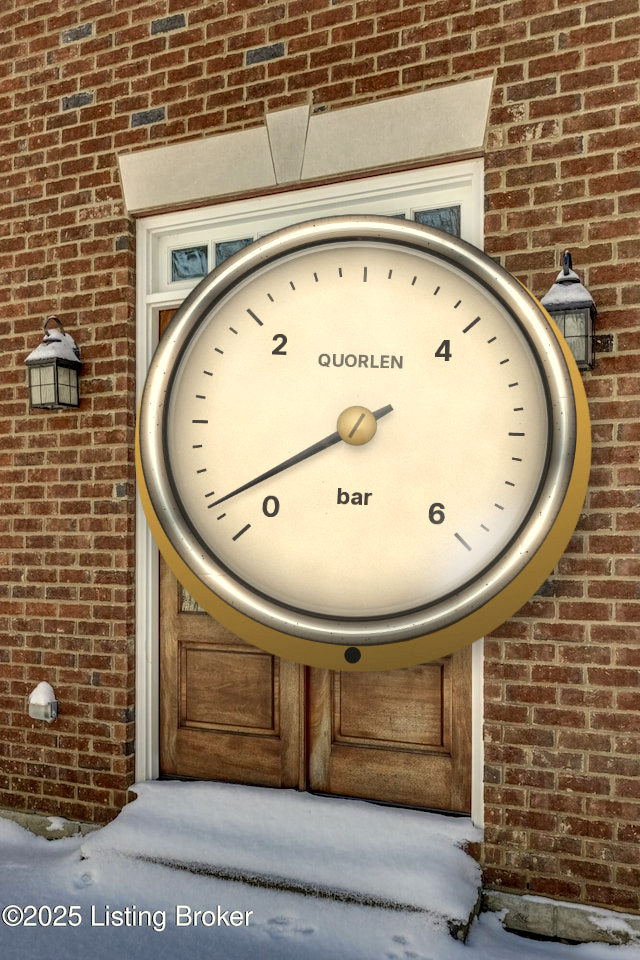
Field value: 0.3 bar
